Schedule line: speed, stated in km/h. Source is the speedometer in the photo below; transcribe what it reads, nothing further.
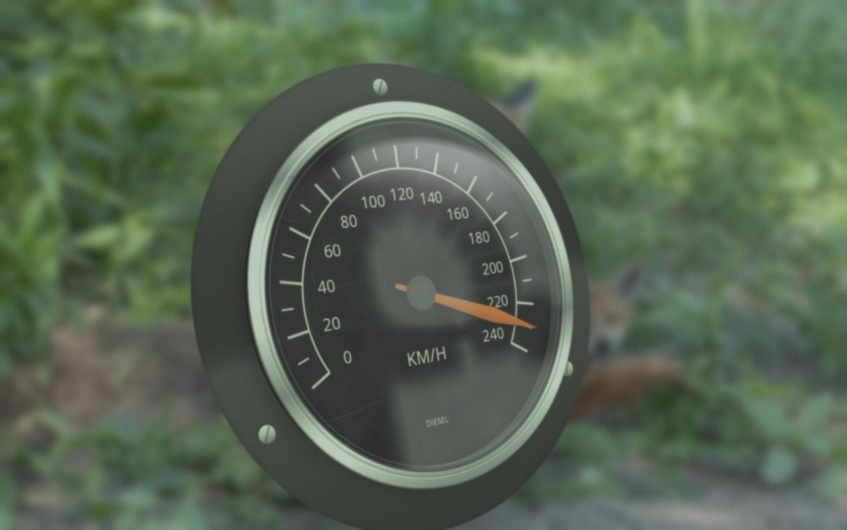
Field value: 230 km/h
